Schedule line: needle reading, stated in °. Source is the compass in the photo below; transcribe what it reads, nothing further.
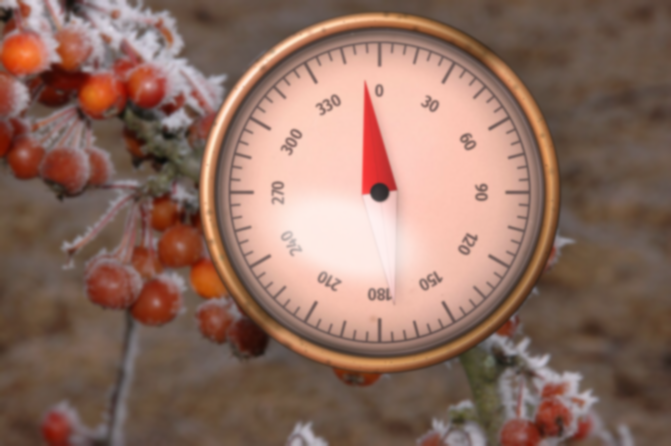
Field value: 352.5 °
